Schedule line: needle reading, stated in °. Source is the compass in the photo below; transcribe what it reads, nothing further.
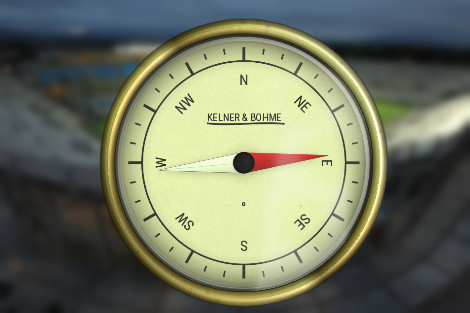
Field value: 85 °
